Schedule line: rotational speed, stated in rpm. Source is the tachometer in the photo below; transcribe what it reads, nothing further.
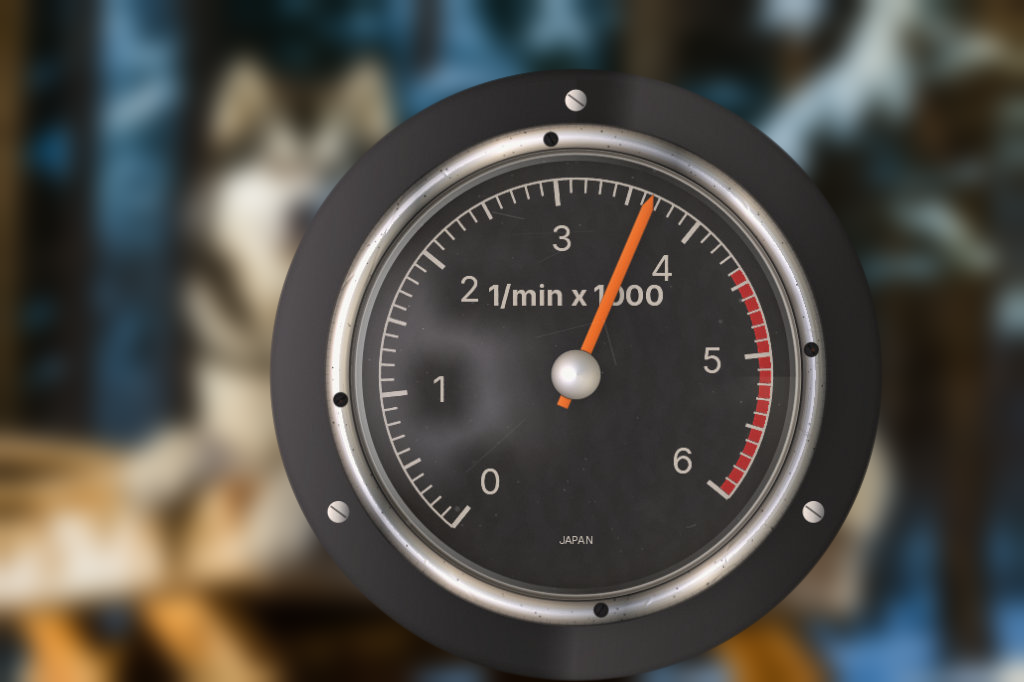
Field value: 3650 rpm
